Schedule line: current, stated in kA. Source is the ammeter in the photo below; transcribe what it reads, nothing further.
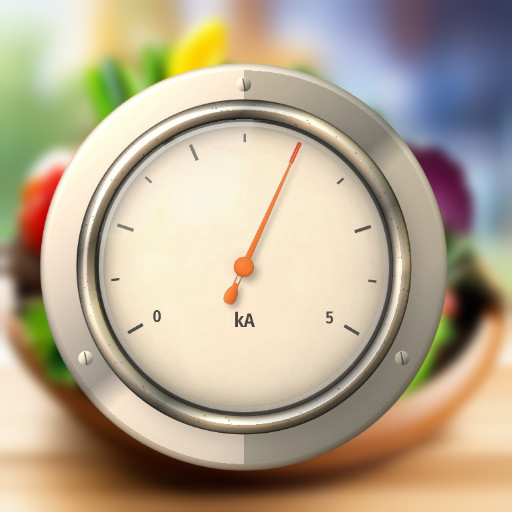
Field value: 3 kA
